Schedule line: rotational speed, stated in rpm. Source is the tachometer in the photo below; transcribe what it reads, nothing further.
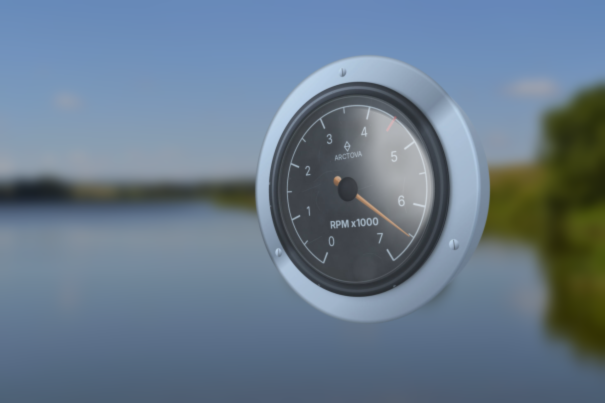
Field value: 6500 rpm
